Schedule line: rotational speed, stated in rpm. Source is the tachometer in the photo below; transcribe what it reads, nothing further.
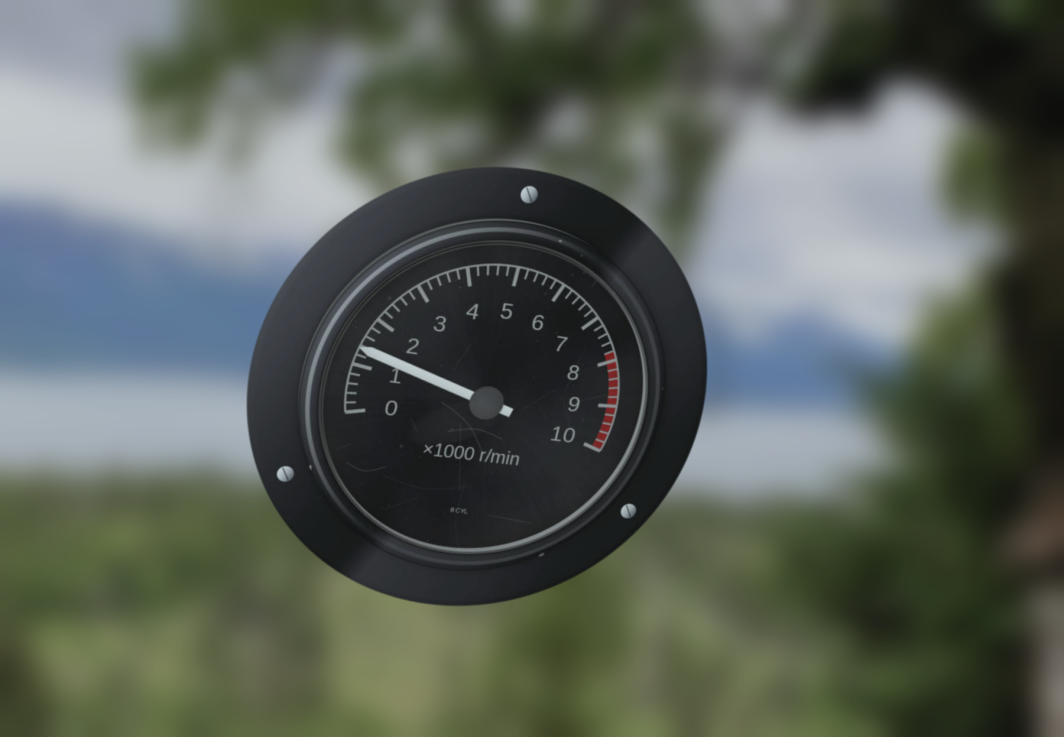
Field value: 1400 rpm
